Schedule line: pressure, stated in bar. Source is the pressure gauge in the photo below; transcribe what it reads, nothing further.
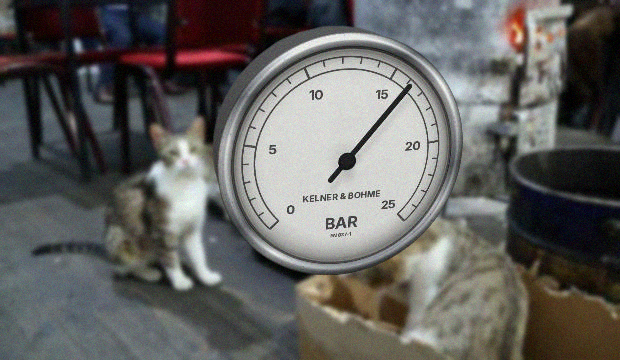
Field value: 16 bar
